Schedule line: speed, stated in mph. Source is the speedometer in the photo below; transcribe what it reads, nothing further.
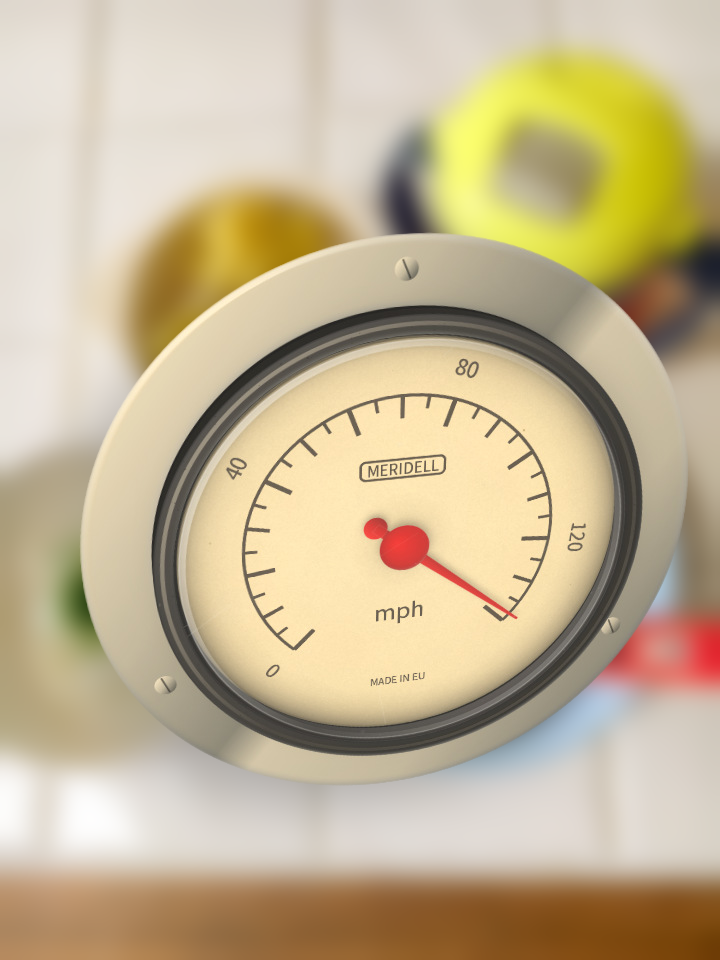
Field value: 137.5 mph
